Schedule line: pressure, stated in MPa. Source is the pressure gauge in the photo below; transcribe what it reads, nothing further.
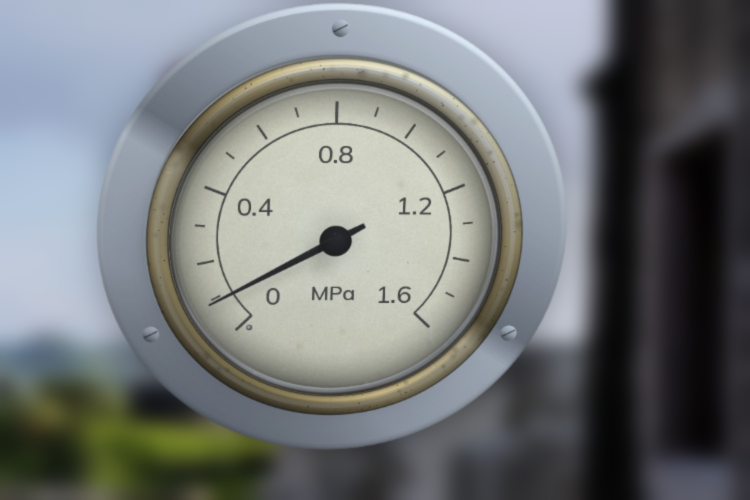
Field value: 0.1 MPa
